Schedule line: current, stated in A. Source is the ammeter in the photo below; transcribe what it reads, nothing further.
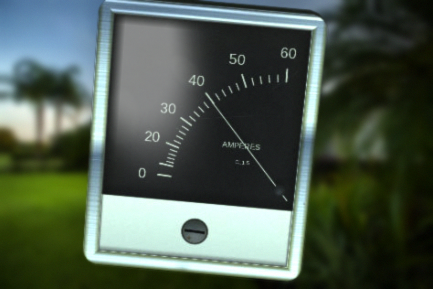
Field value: 40 A
